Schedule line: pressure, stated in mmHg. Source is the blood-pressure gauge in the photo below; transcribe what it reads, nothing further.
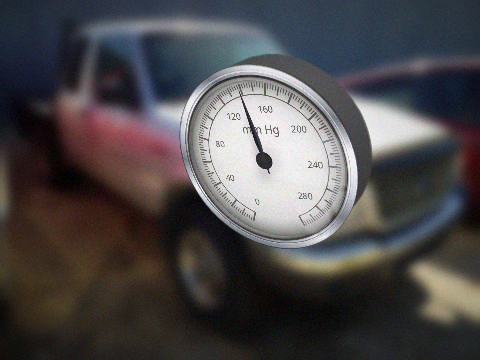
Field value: 140 mmHg
